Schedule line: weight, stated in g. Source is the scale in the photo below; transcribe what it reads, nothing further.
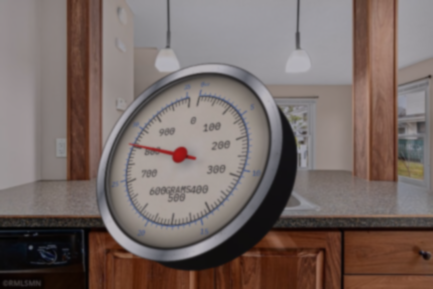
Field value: 800 g
